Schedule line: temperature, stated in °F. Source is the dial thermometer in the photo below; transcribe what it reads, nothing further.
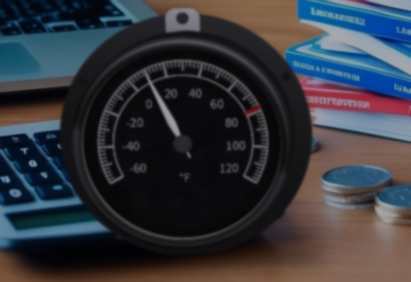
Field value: 10 °F
